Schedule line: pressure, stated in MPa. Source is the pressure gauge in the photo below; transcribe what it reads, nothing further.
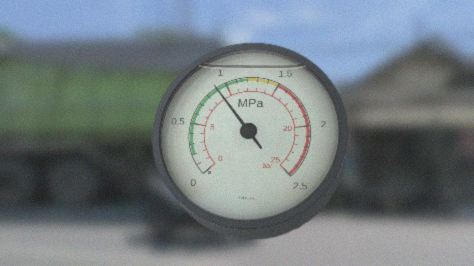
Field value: 0.9 MPa
